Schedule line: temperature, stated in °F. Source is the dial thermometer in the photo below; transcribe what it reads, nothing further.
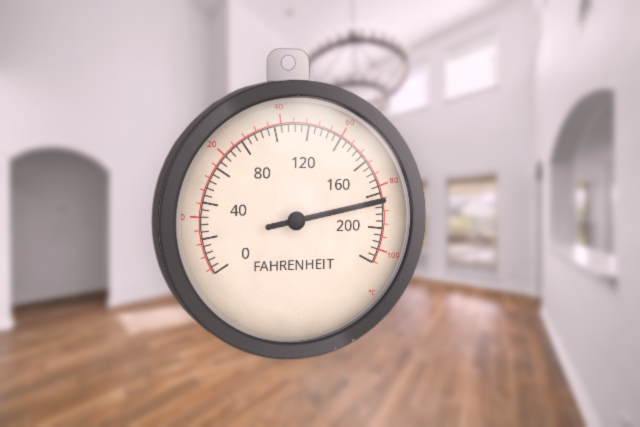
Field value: 184 °F
